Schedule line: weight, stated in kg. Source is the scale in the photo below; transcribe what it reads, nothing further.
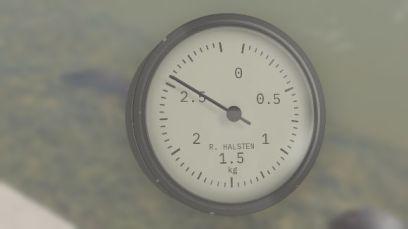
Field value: 2.55 kg
